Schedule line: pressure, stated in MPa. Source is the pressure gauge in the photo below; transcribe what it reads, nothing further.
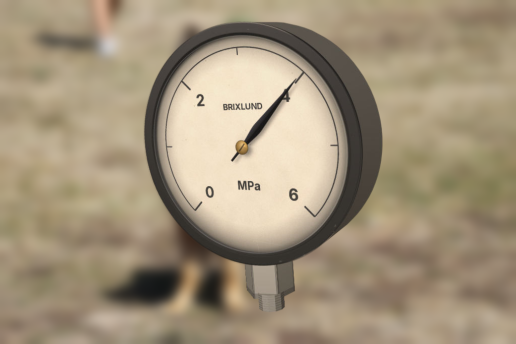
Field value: 4 MPa
